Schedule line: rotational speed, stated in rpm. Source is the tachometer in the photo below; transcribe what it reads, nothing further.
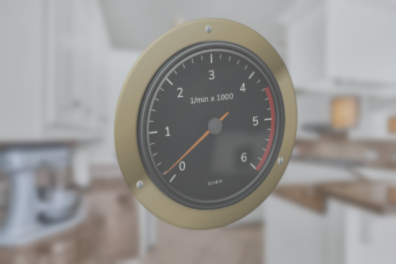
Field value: 200 rpm
